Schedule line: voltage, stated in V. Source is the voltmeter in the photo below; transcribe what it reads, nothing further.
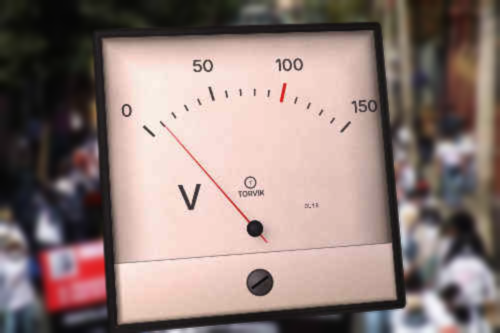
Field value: 10 V
